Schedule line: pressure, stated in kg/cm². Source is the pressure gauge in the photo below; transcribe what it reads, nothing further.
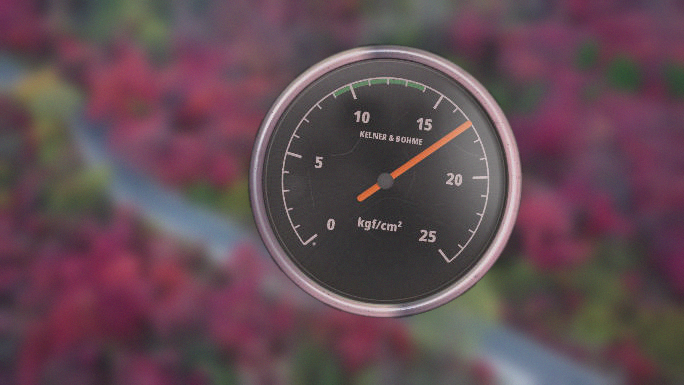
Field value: 17 kg/cm²
